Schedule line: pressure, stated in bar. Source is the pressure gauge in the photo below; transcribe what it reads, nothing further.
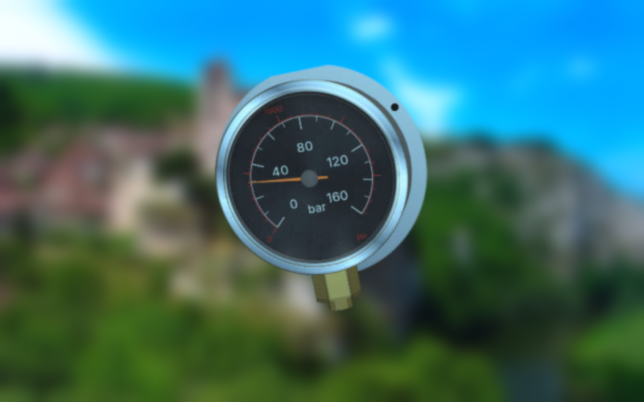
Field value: 30 bar
